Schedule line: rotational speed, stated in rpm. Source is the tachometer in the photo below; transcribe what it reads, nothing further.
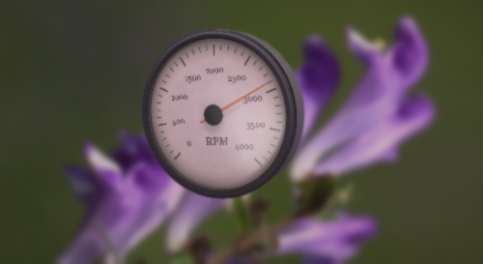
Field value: 2900 rpm
